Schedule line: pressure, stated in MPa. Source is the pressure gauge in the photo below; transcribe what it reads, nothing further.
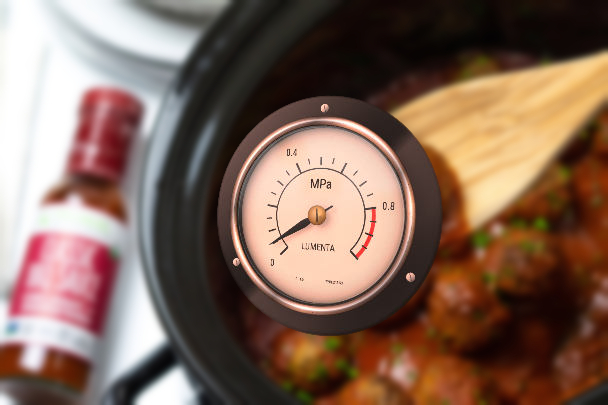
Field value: 0.05 MPa
